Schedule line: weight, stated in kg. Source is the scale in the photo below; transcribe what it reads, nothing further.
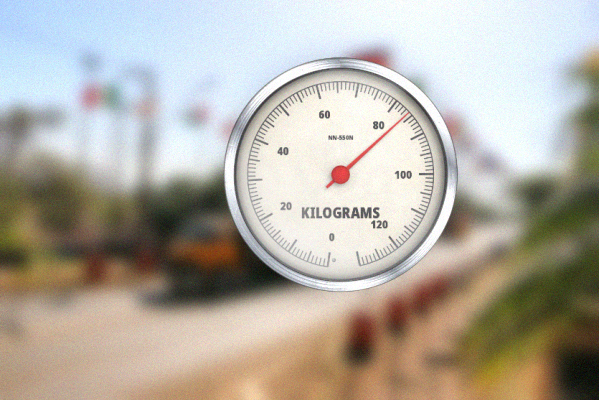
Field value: 84 kg
